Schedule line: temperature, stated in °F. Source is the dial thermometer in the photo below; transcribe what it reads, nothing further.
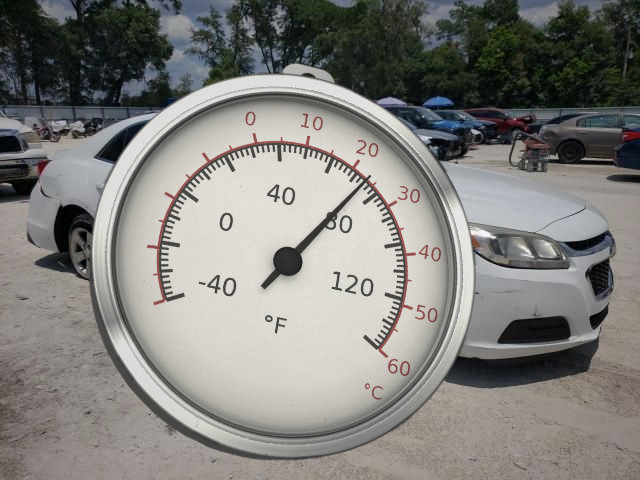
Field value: 74 °F
